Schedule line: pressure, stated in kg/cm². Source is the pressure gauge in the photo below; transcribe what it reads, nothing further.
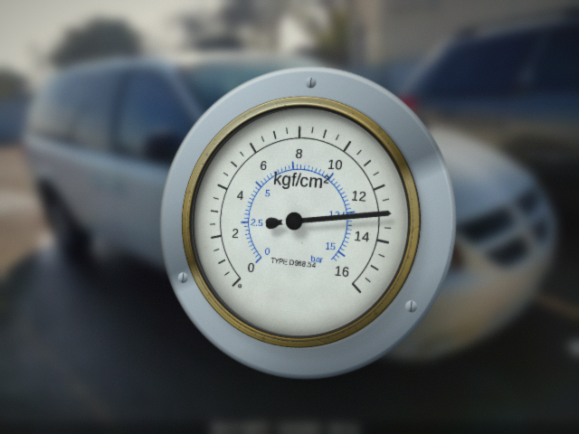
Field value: 13 kg/cm²
